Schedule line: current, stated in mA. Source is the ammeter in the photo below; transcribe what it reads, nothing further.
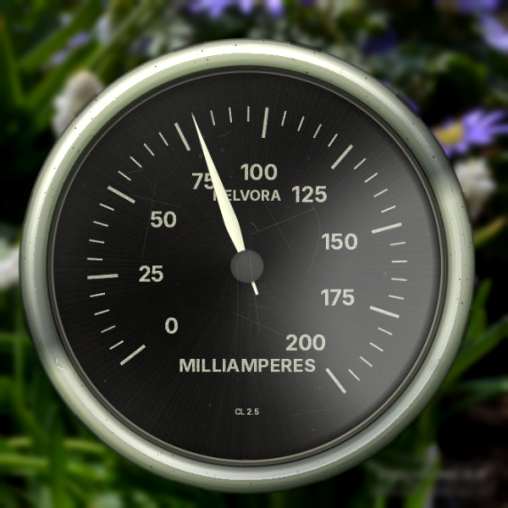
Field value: 80 mA
